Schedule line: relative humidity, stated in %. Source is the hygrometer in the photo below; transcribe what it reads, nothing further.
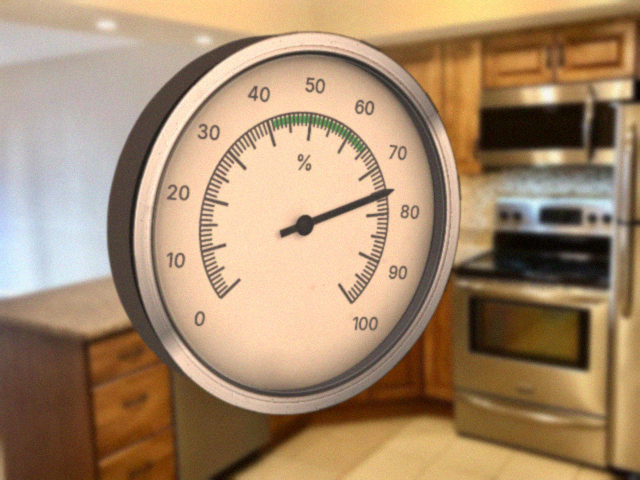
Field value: 75 %
